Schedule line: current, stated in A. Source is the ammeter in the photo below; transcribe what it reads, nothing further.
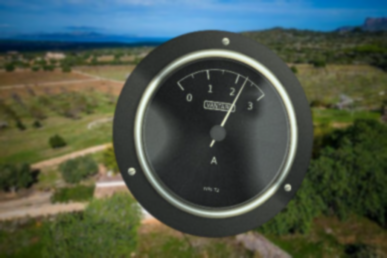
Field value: 2.25 A
